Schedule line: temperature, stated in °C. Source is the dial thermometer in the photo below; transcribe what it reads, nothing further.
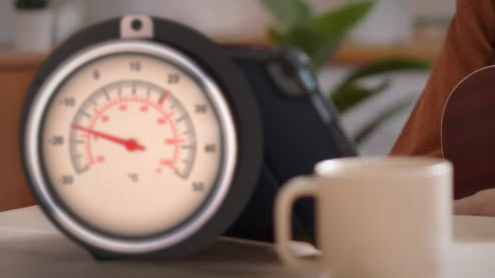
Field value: -15 °C
